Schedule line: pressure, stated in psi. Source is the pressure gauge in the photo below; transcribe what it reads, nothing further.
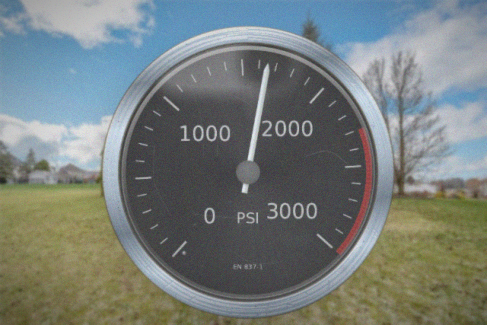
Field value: 1650 psi
